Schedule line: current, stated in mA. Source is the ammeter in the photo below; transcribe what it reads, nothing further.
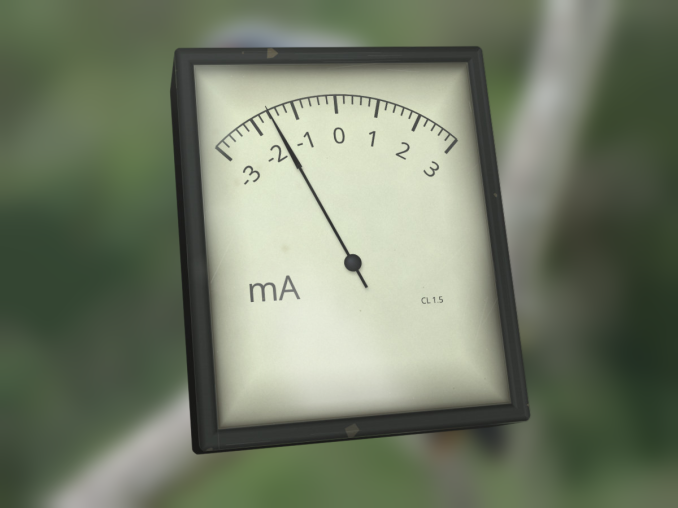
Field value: -1.6 mA
